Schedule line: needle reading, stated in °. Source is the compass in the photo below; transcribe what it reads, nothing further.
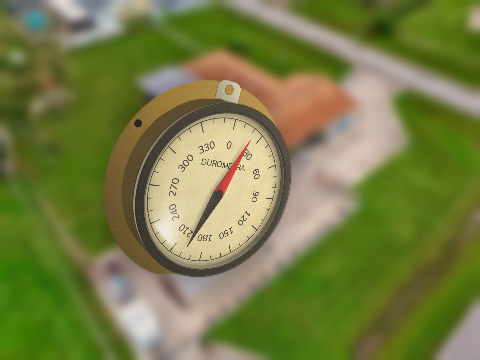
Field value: 20 °
